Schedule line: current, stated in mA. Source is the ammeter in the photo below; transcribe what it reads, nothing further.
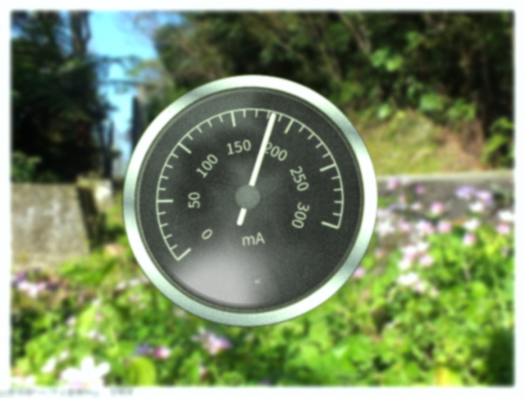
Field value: 185 mA
